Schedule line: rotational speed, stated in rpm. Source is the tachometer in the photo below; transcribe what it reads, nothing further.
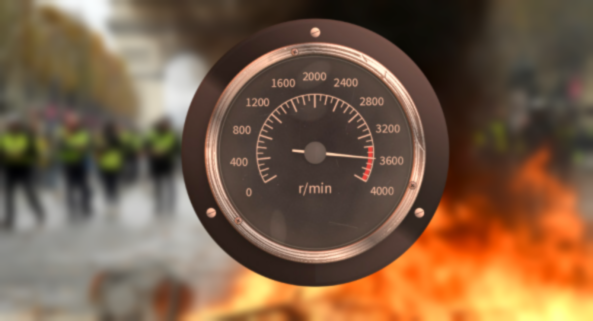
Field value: 3600 rpm
